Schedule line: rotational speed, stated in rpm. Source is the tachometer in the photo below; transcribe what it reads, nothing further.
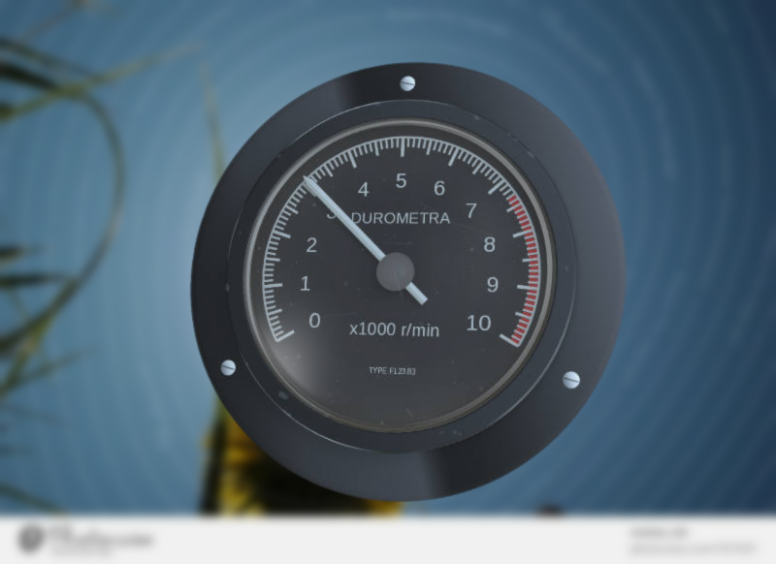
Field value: 3100 rpm
